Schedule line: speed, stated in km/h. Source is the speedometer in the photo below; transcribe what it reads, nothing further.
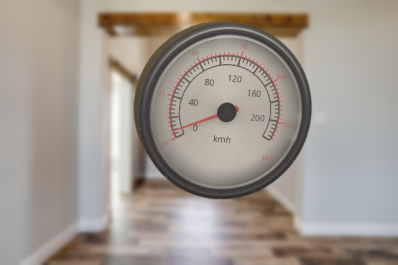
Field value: 8 km/h
